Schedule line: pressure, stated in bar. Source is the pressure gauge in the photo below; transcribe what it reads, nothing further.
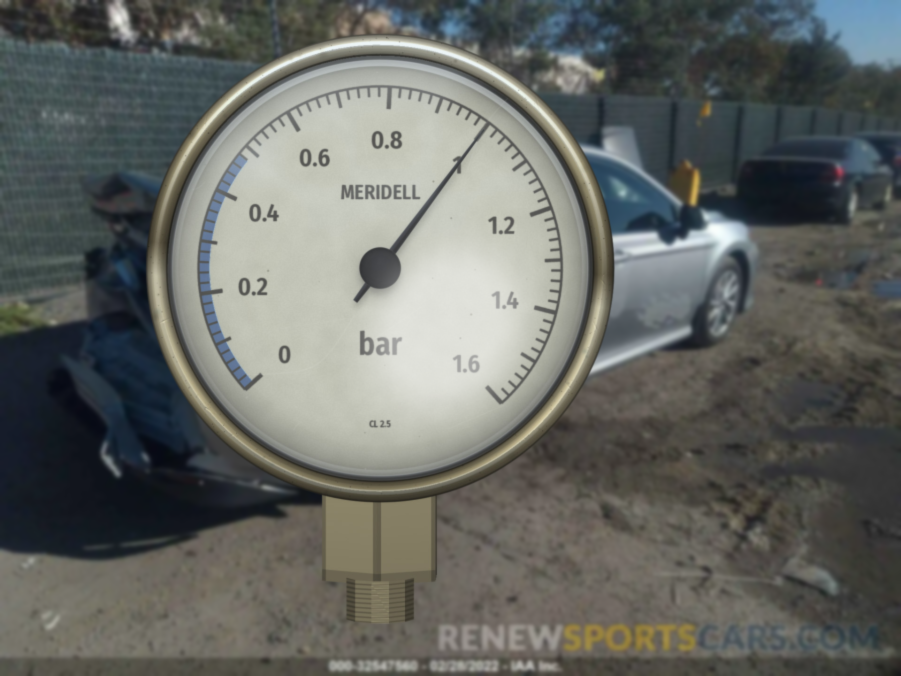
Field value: 1 bar
